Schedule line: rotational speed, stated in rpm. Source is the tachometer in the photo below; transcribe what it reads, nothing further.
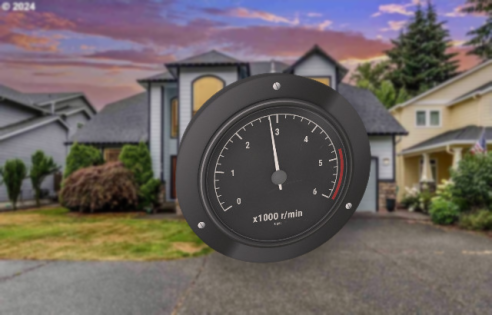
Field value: 2800 rpm
